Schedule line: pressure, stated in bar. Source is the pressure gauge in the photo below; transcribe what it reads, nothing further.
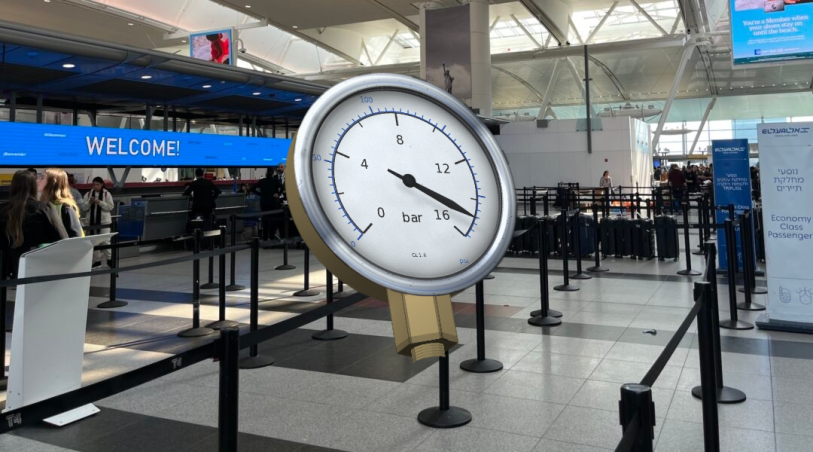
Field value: 15 bar
